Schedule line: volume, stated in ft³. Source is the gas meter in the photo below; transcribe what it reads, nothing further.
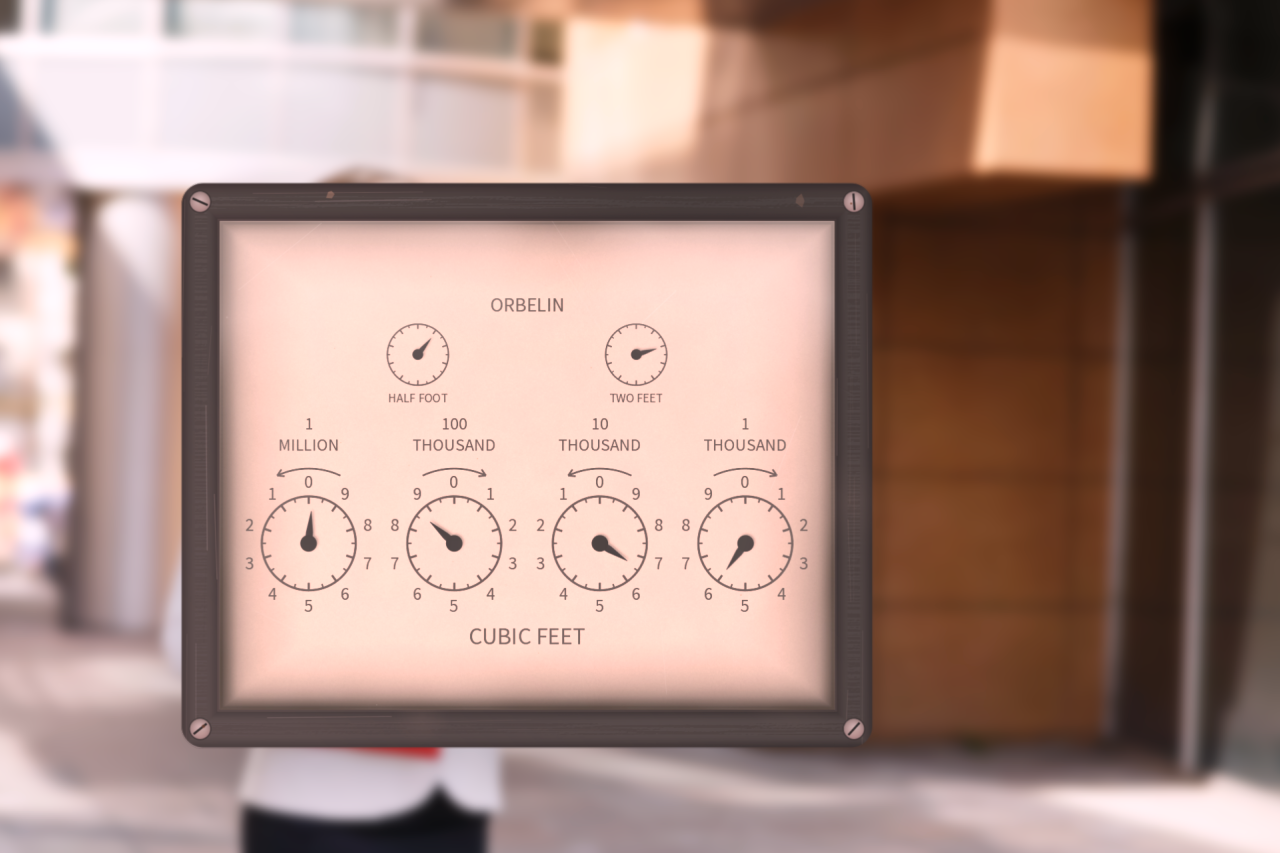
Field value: 986600 ft³
